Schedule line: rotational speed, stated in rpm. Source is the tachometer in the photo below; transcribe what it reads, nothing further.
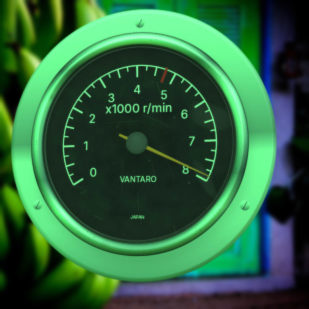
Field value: 7875 rpm
